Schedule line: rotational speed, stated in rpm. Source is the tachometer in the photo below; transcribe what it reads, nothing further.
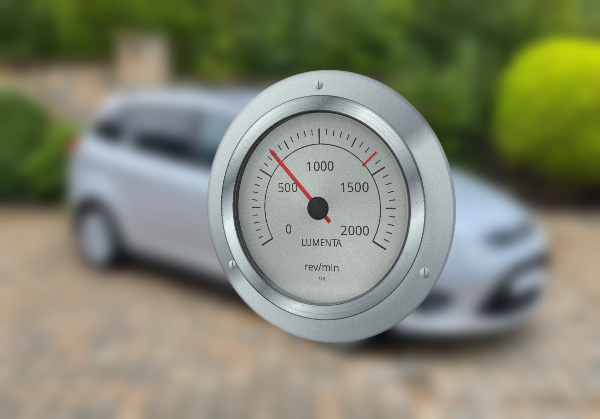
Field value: 650 rpm
